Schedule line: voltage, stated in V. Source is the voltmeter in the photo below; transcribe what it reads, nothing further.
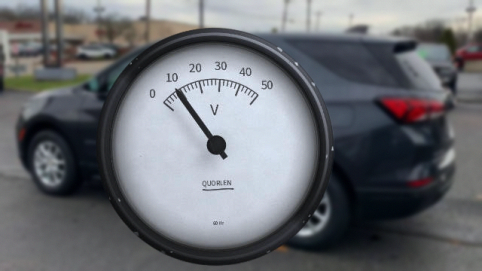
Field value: 8 V
